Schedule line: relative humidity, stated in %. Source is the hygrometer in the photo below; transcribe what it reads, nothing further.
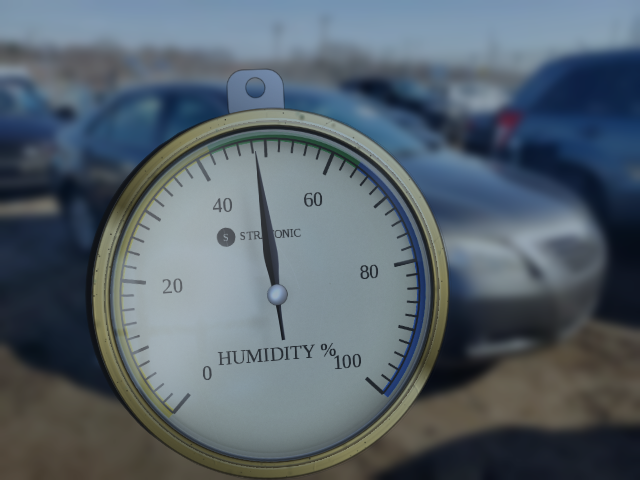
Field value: 48 %
